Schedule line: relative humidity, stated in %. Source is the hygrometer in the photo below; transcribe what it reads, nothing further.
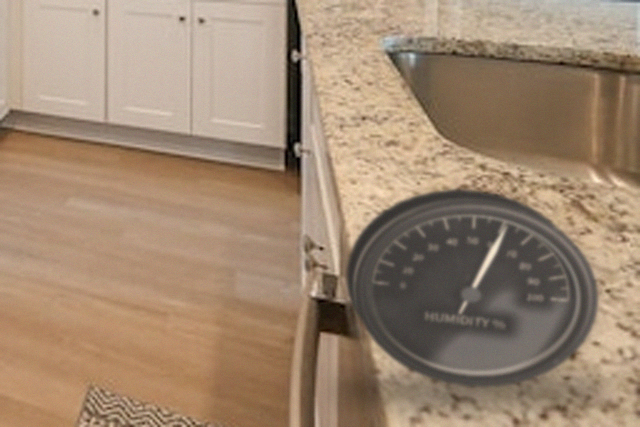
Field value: 60 %
